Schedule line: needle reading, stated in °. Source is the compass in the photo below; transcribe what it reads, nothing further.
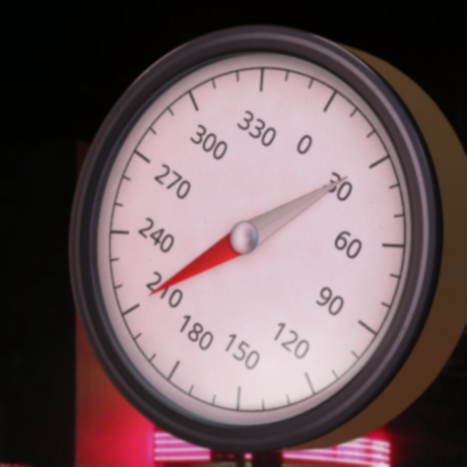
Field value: 210 °
